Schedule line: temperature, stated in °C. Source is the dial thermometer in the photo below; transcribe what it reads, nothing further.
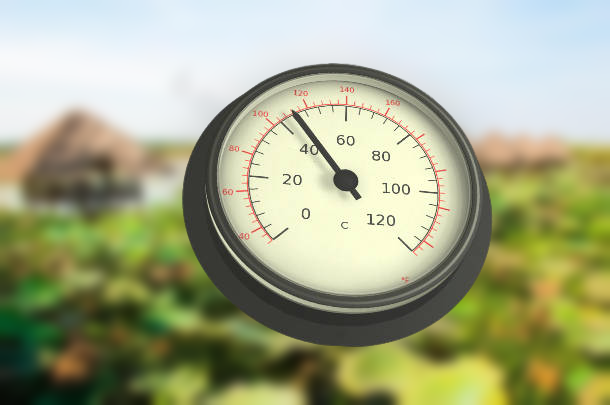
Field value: 44 °C
